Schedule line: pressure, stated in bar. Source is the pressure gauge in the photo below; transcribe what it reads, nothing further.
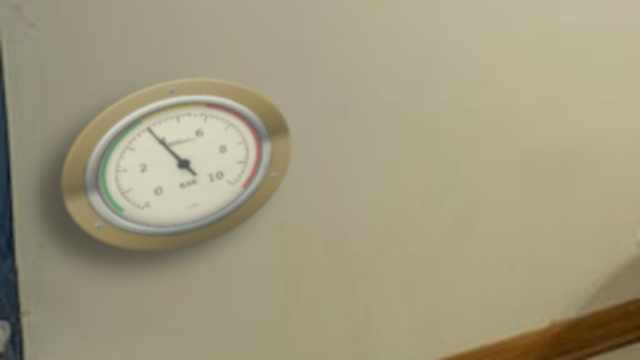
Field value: 4 bar
